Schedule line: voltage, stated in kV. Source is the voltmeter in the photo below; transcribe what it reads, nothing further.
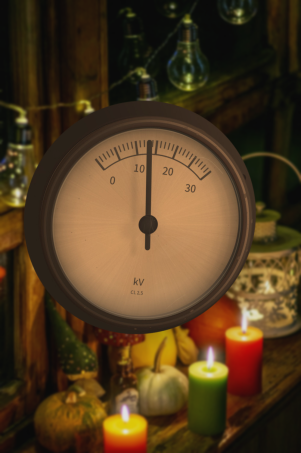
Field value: 13 kV
